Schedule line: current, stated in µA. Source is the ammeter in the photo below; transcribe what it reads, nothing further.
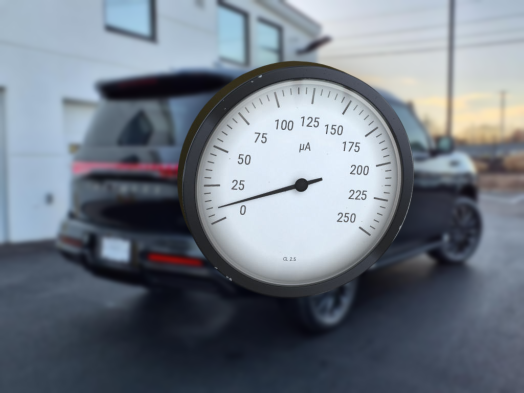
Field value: 10 µA
